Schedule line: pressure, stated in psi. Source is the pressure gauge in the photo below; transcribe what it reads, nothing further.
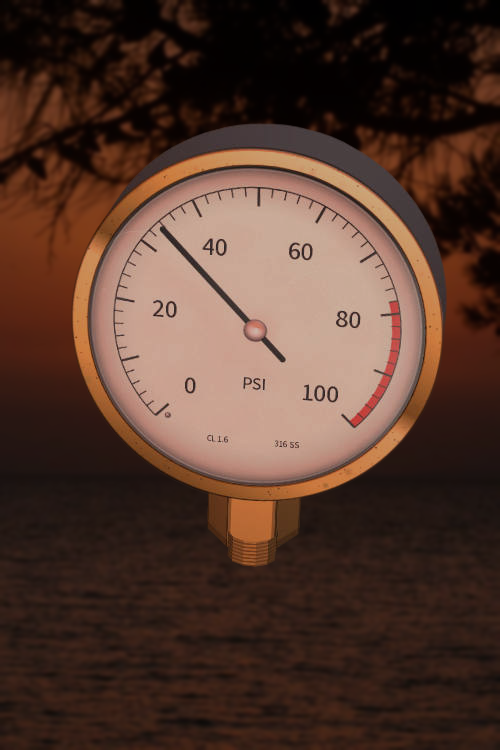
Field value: 34 psi
